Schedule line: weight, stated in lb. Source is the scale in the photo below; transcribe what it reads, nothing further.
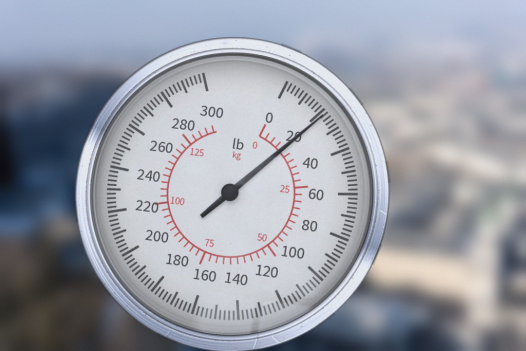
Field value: 22 lb
